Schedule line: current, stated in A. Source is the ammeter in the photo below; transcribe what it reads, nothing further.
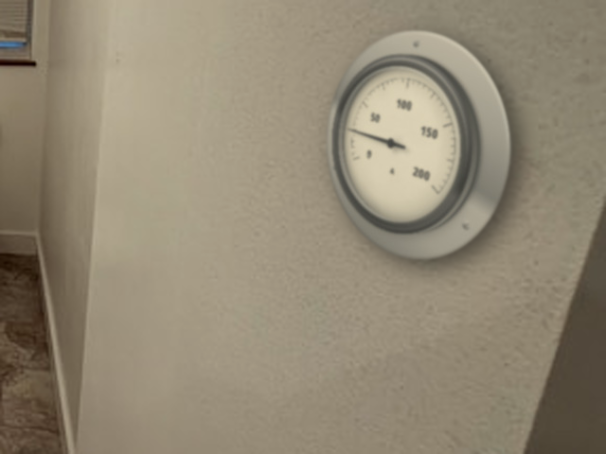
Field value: 25 A
